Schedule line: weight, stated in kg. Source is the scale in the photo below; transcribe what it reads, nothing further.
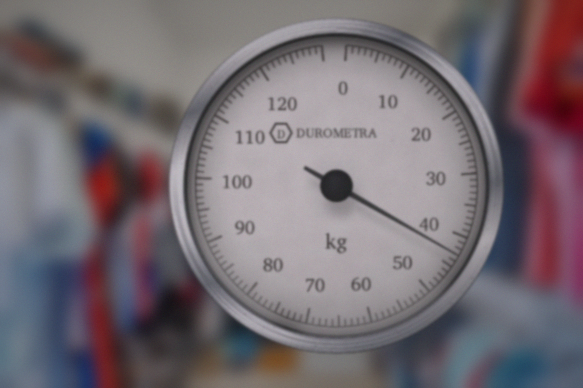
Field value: 43 kg
